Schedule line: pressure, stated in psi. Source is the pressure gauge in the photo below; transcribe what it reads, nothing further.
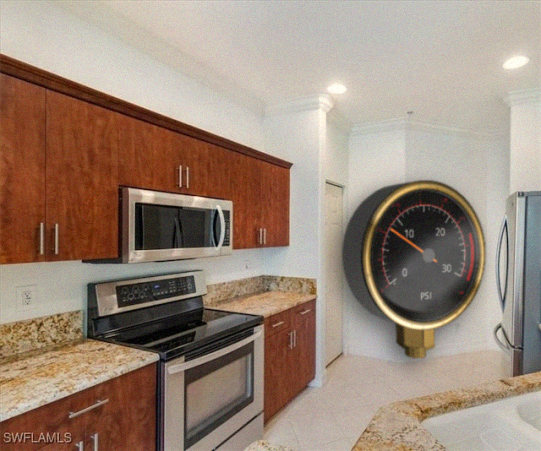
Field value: 8 psi
